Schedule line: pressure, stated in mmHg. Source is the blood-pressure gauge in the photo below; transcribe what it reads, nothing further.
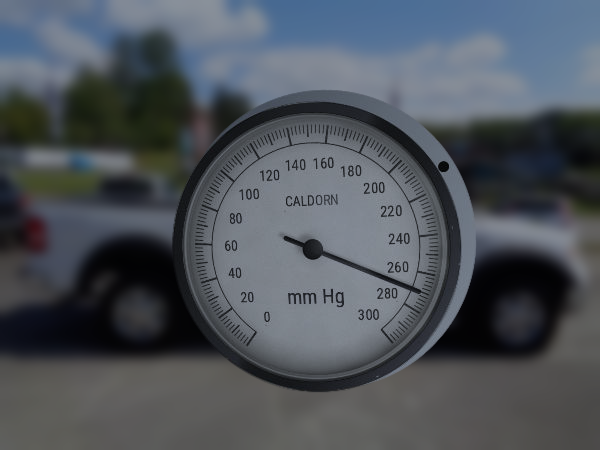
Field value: 270 mmHg
